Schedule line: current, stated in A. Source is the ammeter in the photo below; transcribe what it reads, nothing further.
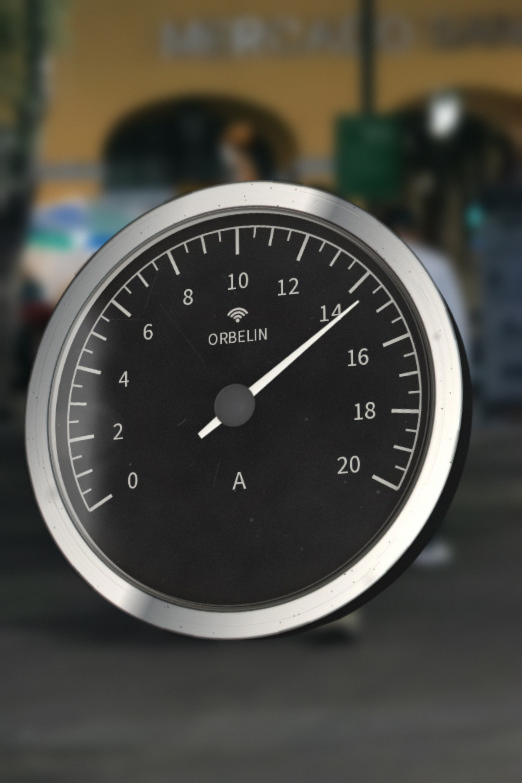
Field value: 14.5 A
